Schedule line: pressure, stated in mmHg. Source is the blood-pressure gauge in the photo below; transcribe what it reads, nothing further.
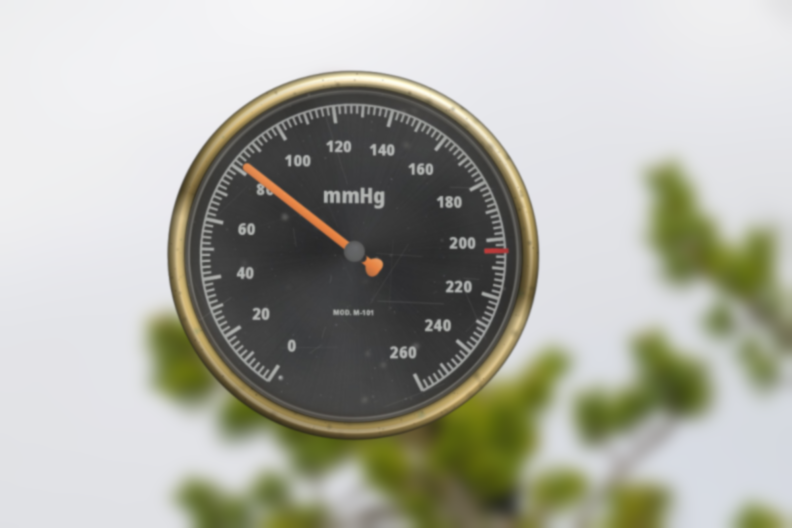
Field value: 82 mmHg
